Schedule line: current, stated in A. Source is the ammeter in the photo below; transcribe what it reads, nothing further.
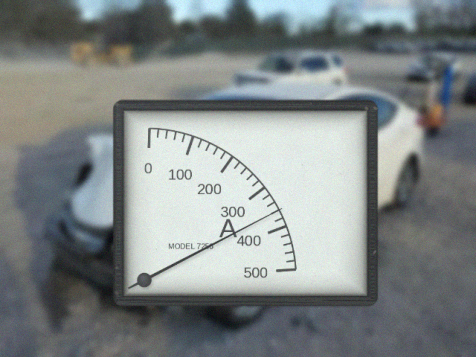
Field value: 360 A
